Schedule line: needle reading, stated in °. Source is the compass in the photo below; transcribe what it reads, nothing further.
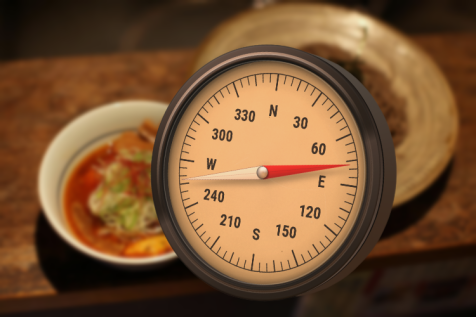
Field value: 77.5 °
